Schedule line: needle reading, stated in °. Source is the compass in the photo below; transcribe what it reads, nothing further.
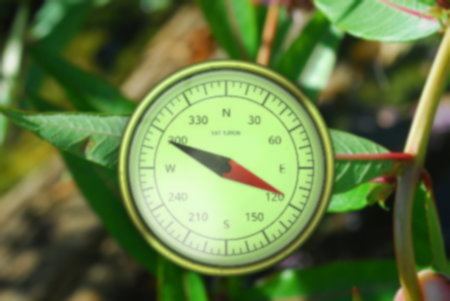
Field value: 115 °
